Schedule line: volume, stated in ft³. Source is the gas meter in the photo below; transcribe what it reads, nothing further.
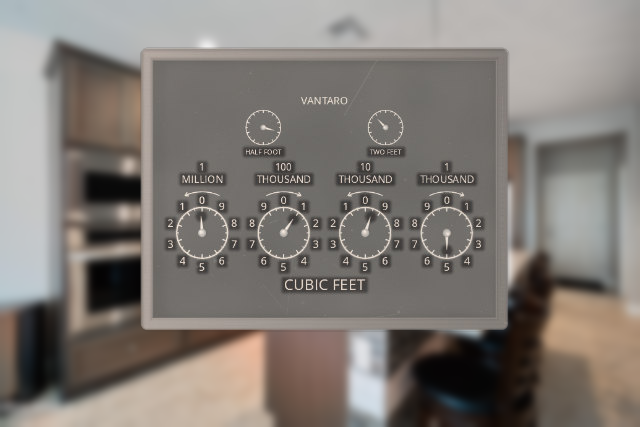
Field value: 9500 ft³
